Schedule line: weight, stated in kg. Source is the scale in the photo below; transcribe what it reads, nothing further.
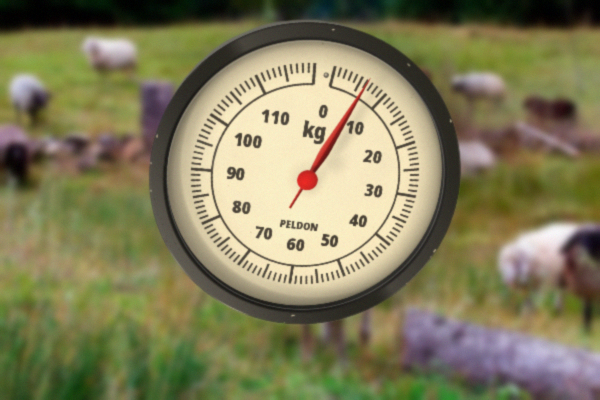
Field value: 6 kg
